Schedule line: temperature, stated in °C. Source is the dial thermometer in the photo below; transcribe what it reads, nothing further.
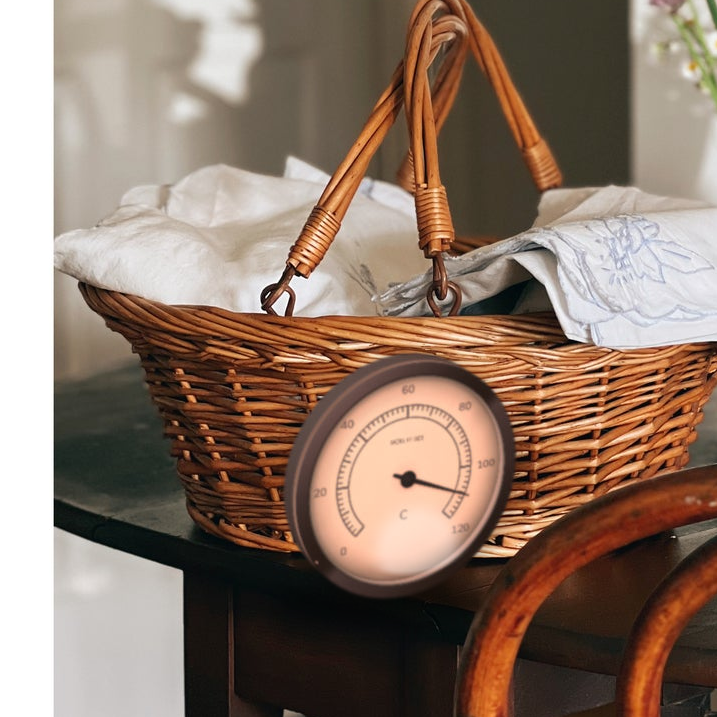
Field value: 110 °C
